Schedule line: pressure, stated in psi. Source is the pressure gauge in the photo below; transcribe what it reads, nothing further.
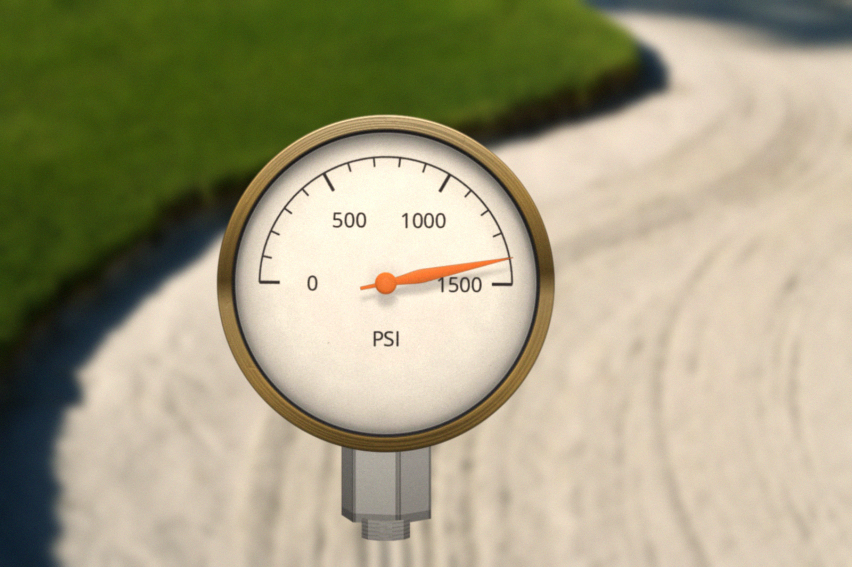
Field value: 1400 psi
